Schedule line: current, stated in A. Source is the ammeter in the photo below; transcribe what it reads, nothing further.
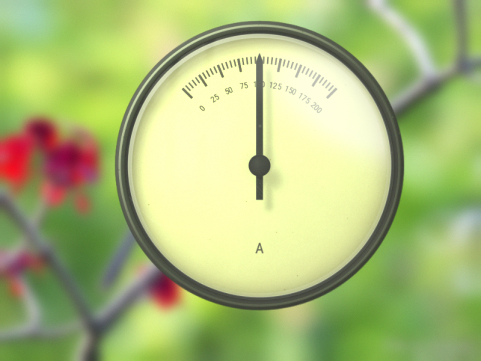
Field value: 100 A
